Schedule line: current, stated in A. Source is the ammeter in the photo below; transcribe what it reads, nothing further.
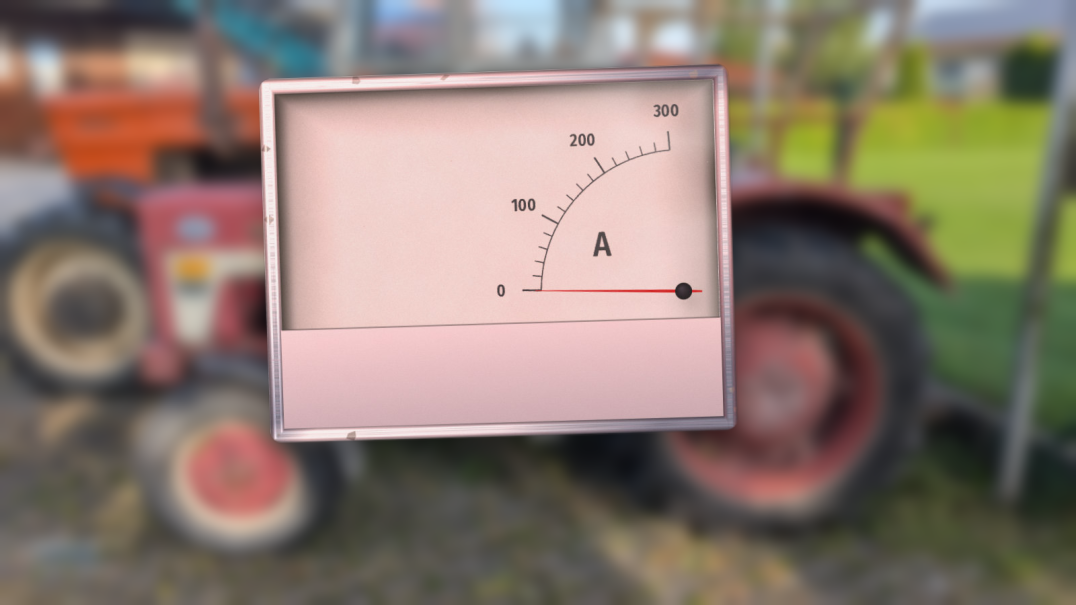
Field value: 0 A
